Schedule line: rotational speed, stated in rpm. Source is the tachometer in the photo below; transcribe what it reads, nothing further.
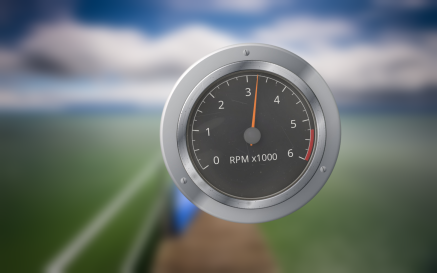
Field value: 3250 rpm
